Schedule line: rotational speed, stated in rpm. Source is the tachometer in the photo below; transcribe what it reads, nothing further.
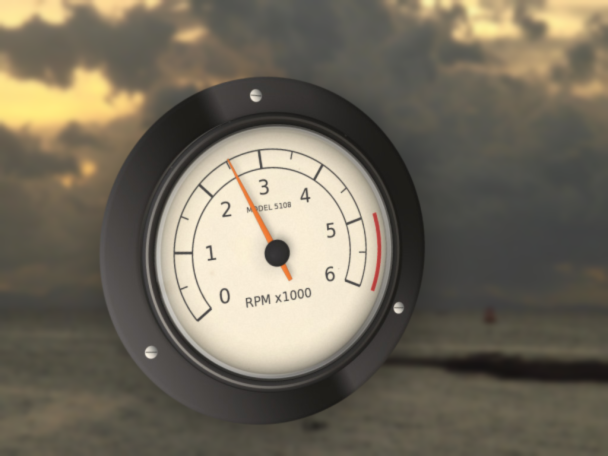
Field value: 2500 rpm
